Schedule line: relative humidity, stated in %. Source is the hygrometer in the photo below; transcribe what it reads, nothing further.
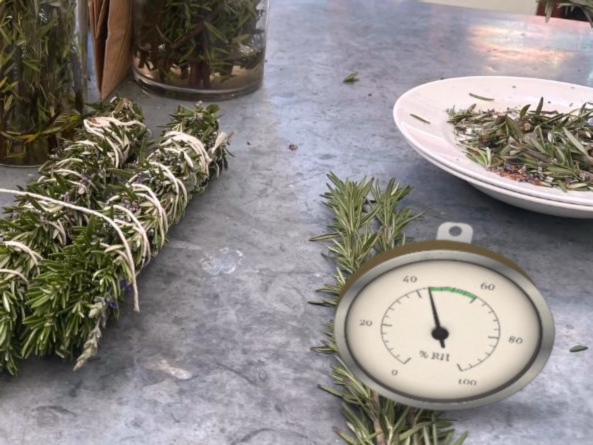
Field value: 44 %
